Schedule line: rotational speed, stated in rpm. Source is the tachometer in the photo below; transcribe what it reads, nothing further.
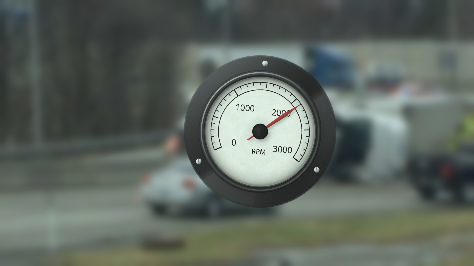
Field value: 2100 rpm
